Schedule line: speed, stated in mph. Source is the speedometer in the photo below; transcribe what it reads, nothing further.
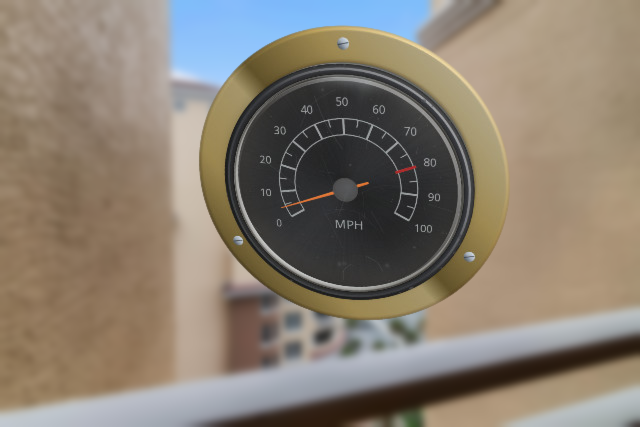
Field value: 5 mph
